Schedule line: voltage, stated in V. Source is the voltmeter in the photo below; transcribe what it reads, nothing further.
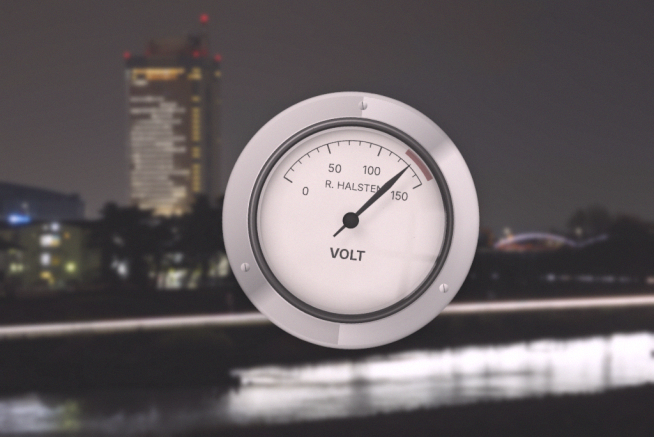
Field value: 130 V
